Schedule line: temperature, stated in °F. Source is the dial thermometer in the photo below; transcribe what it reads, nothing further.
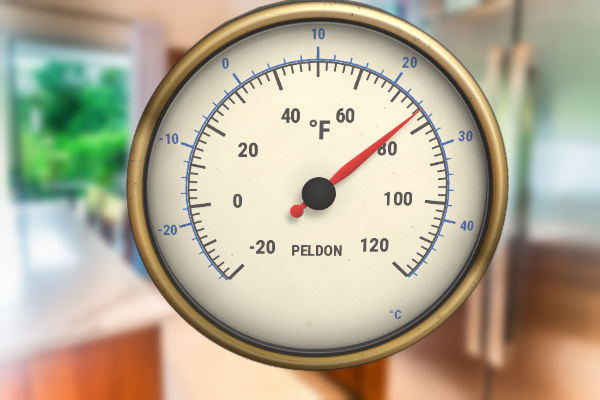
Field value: 76 °F
